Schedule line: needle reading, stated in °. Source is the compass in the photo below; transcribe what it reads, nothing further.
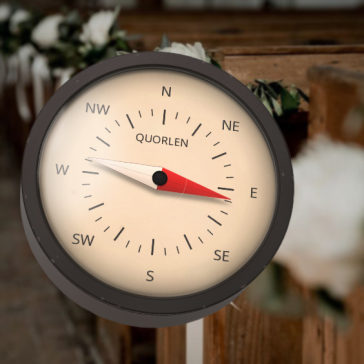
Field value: 100 °
